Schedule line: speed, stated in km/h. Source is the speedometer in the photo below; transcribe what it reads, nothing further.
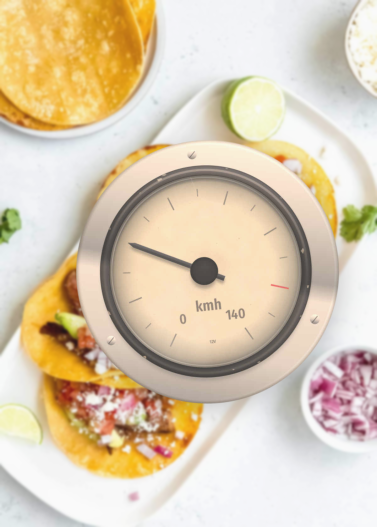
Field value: 40 km/h
